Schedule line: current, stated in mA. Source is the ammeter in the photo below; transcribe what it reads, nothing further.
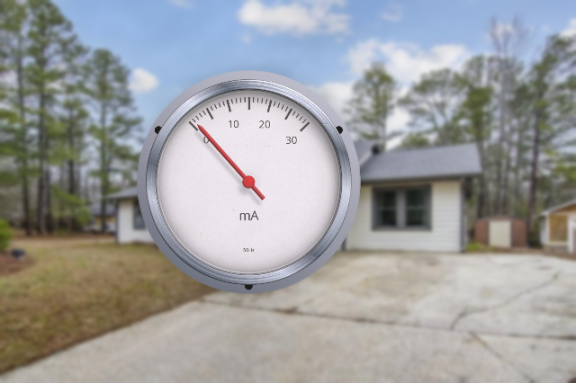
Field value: 1 mA
